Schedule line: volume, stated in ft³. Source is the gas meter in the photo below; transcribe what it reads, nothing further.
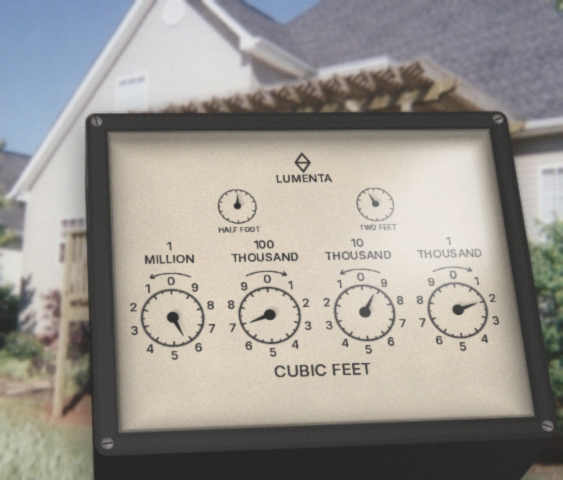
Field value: 569200 ft³
